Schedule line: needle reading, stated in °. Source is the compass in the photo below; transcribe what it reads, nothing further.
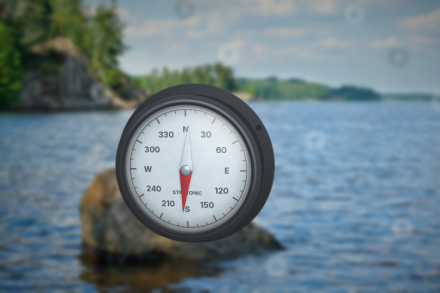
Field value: 185 °
